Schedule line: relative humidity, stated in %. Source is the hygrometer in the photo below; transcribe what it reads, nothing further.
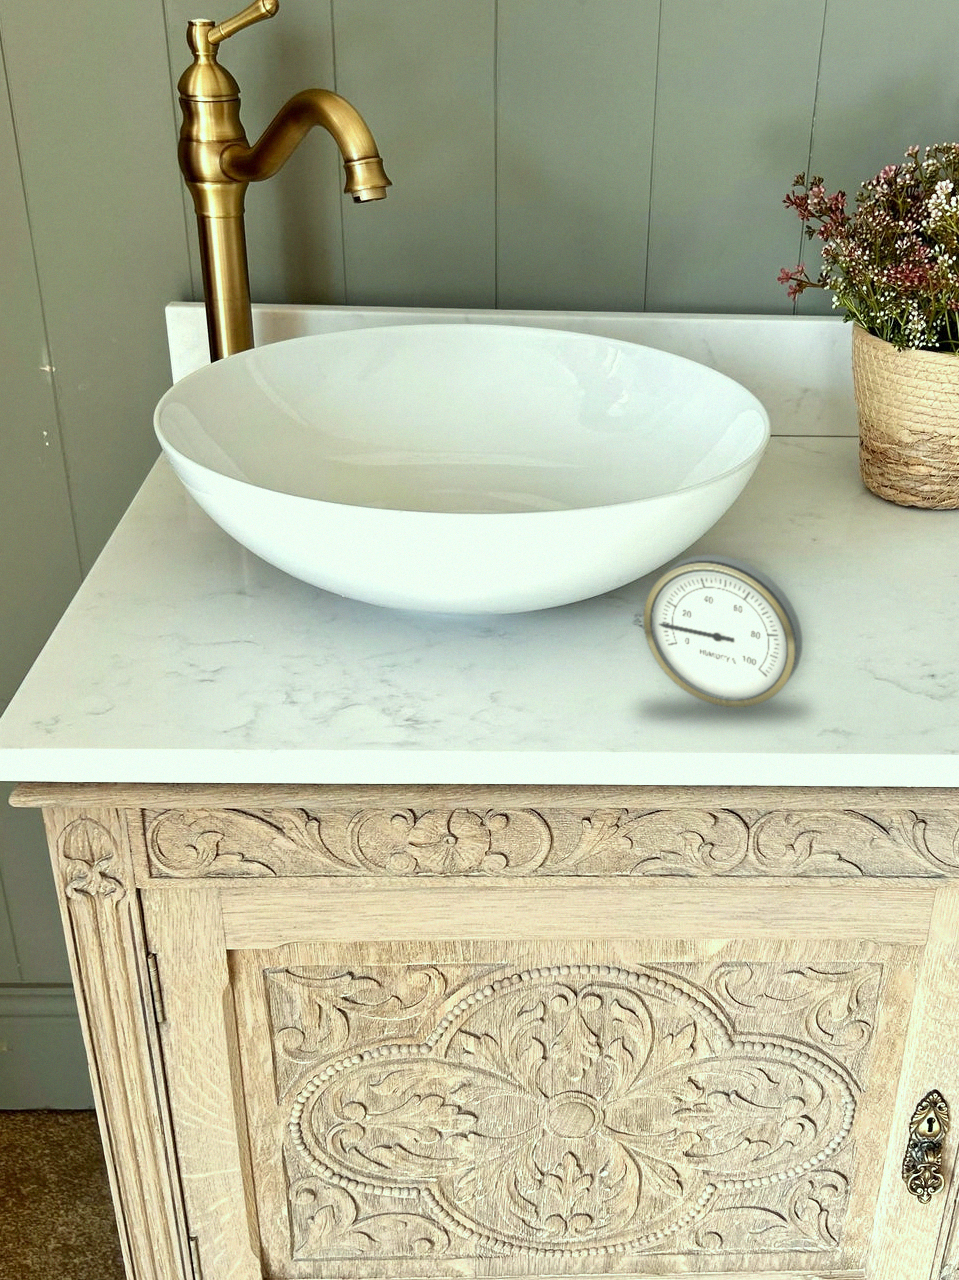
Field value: 10 %
